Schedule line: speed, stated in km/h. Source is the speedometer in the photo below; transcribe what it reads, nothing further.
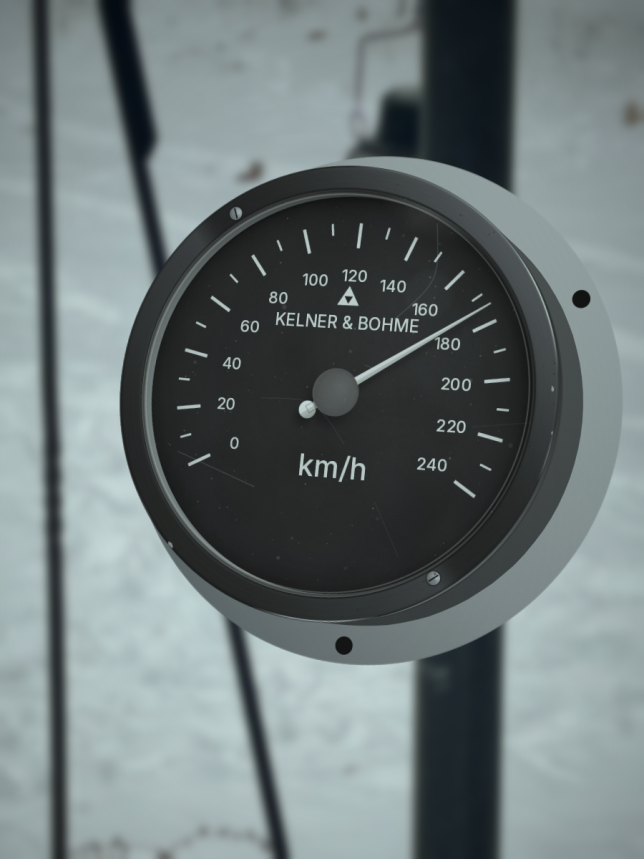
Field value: 175 km/h
